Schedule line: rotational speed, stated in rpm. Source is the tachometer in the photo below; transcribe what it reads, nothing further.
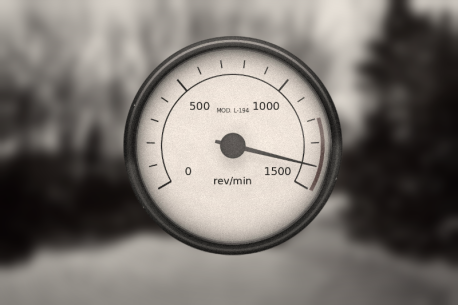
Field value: 1400 rpm
